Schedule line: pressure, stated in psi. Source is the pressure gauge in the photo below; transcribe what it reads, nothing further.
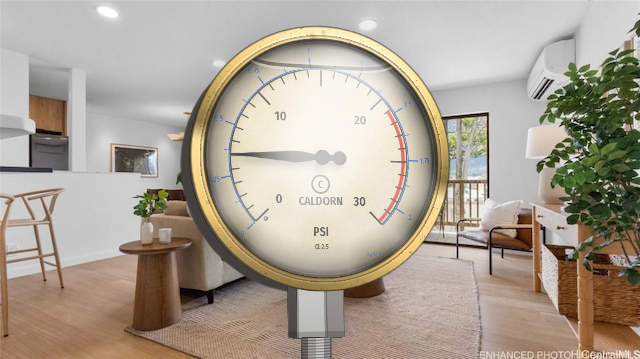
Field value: 5 psi
